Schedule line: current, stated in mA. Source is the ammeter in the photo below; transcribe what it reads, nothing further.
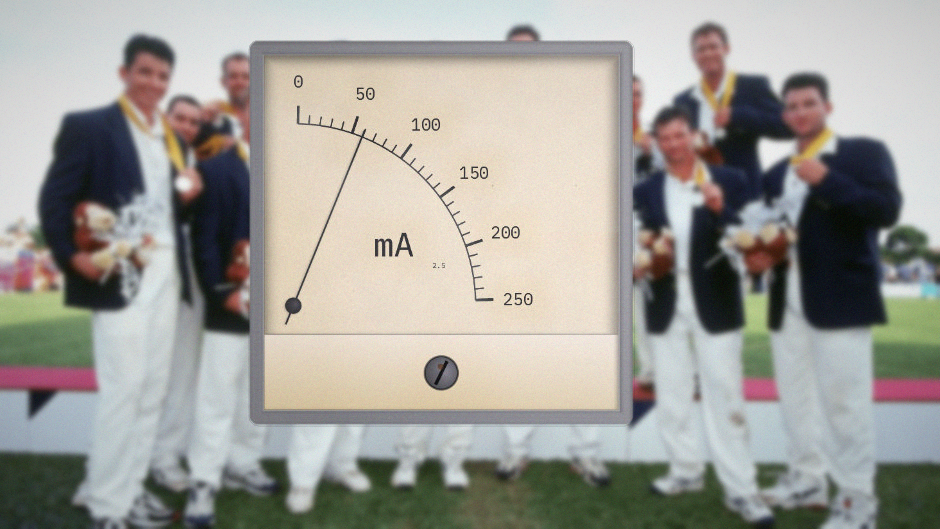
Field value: 60 mA
